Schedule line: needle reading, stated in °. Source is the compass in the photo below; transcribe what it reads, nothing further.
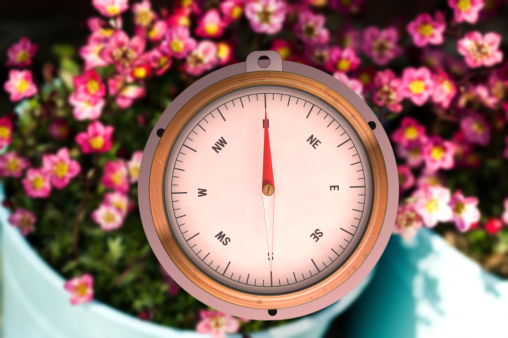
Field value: 0 °
